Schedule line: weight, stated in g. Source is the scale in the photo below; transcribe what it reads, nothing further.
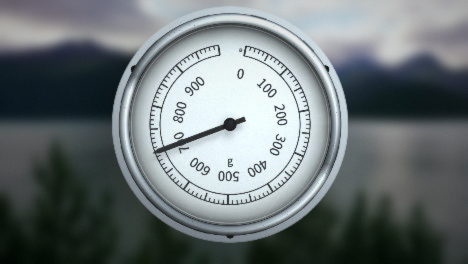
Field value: 700 g
